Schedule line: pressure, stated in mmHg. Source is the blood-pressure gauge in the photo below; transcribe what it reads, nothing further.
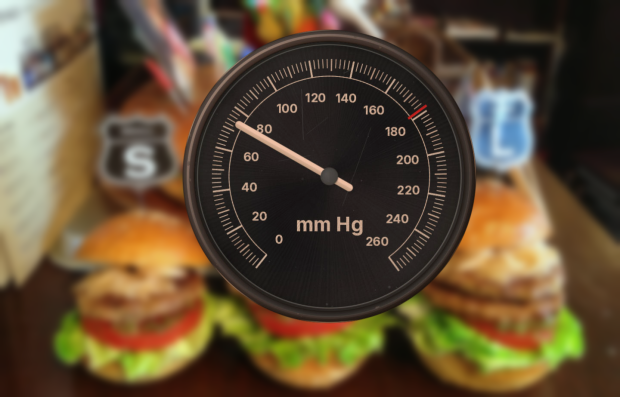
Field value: 74 mmHg
